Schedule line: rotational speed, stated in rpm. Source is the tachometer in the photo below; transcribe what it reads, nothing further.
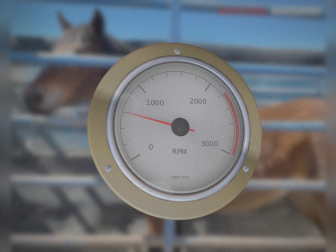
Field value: 600 rpm
